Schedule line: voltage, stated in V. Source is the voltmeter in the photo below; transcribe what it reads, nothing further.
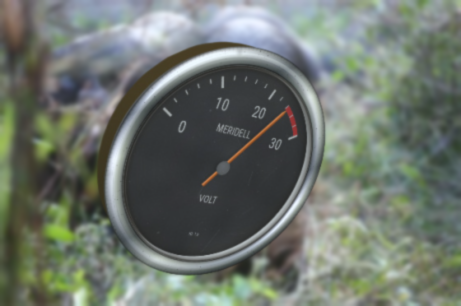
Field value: 24 V
